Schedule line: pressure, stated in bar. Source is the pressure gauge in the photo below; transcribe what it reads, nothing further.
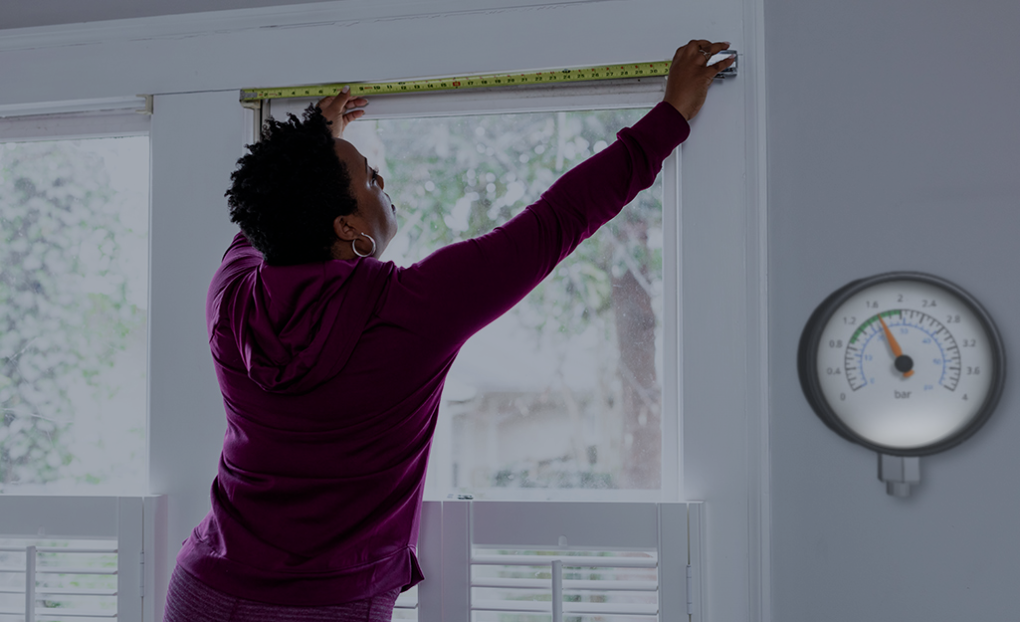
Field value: 1.6 bar
